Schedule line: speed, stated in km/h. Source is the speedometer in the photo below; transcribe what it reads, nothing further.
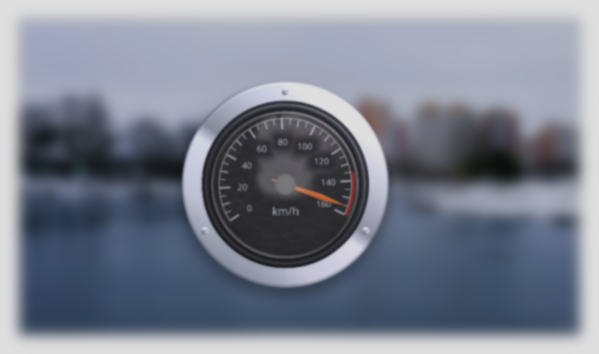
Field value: 155 km/h
